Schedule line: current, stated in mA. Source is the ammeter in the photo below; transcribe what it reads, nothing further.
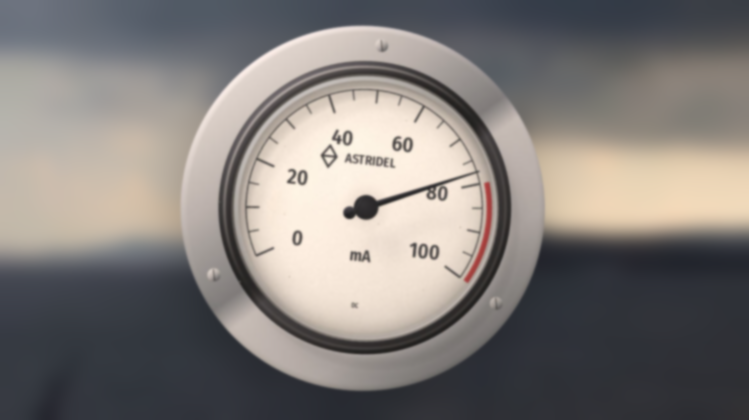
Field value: 77.5 mA
